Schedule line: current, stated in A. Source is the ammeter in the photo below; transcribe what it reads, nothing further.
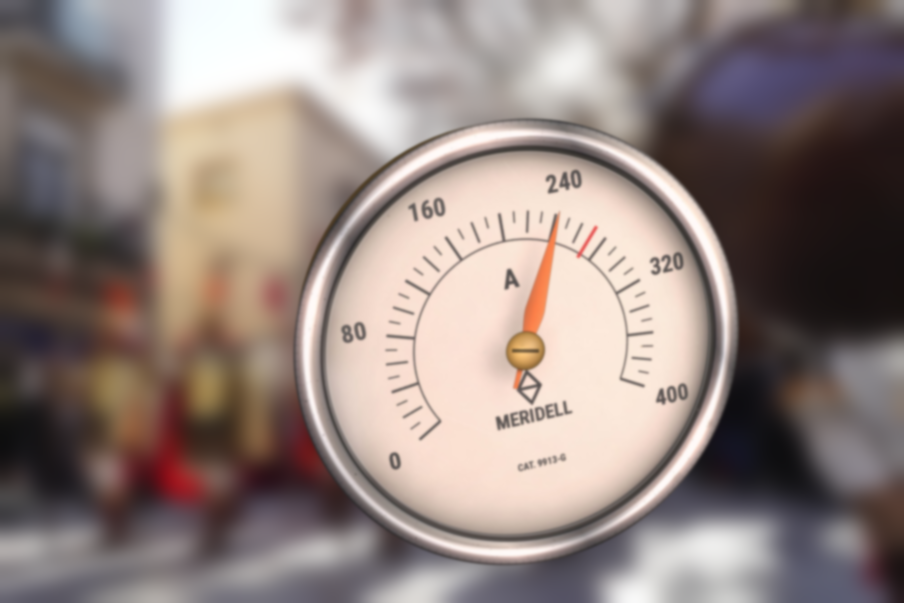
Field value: 240 A
